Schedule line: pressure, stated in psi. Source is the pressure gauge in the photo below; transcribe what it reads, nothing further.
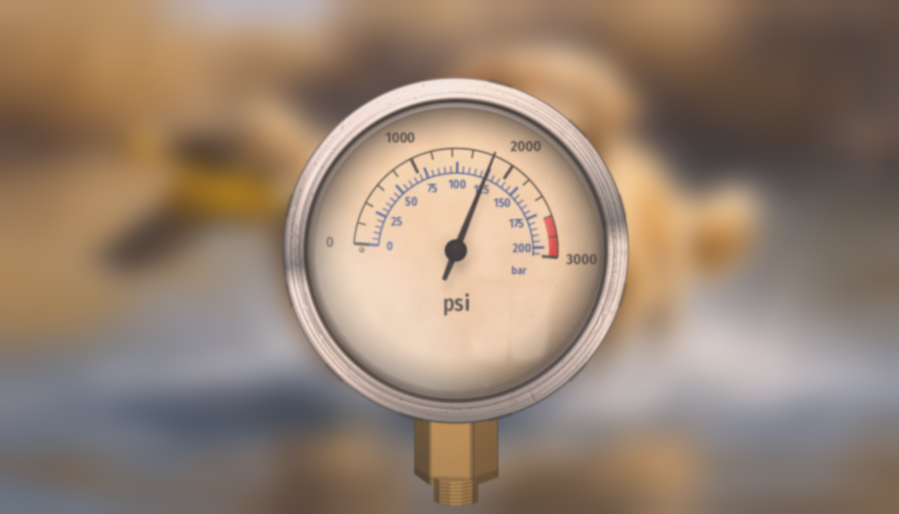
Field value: 1800 psi
